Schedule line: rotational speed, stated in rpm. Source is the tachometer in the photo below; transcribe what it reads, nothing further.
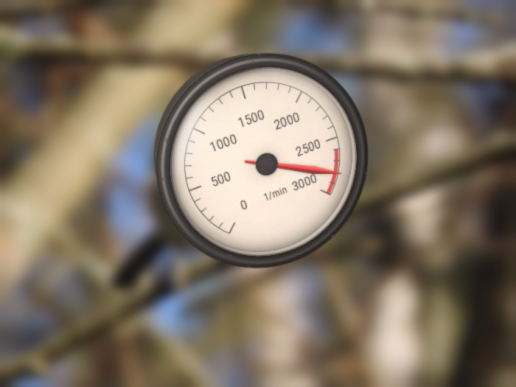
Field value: 2800 rpm
